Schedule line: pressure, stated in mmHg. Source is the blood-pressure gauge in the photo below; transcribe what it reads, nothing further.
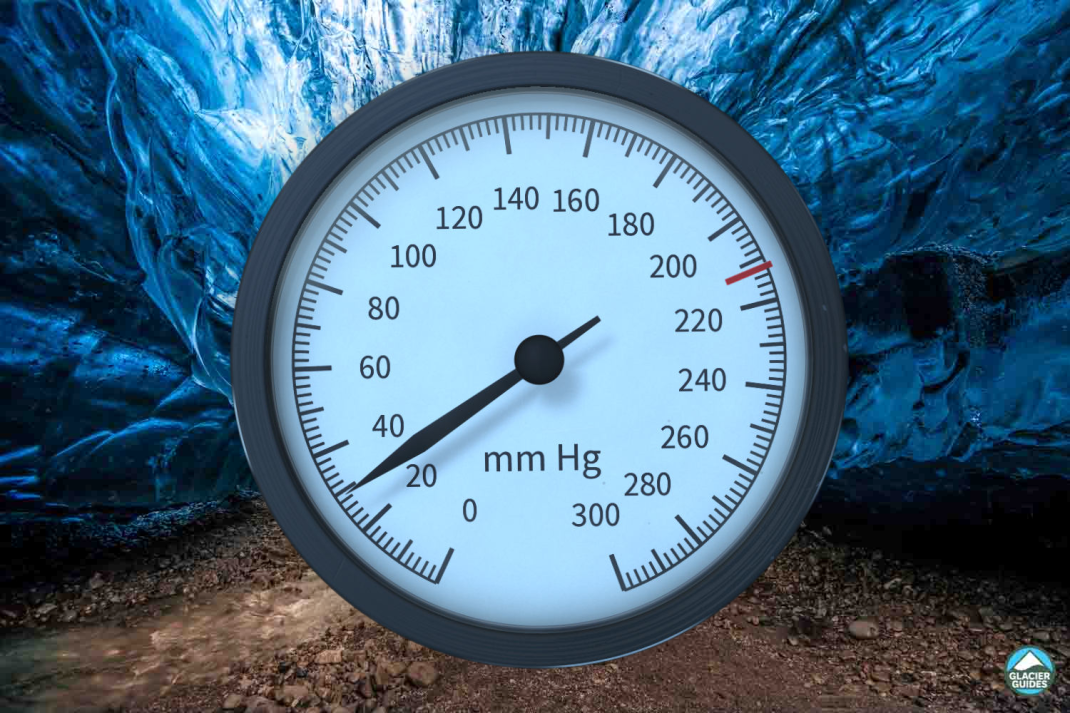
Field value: 29 mmHg
